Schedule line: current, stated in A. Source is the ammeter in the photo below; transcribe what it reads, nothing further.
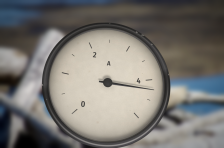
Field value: 4.25 A
